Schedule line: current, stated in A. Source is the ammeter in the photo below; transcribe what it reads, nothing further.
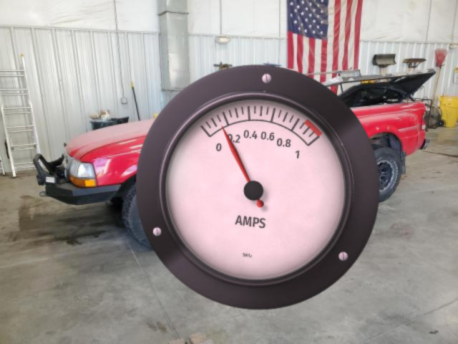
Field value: 0.15 A
